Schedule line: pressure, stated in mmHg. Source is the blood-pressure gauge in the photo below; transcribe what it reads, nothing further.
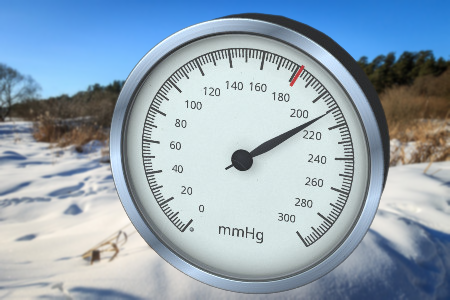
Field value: 210 mmHg
